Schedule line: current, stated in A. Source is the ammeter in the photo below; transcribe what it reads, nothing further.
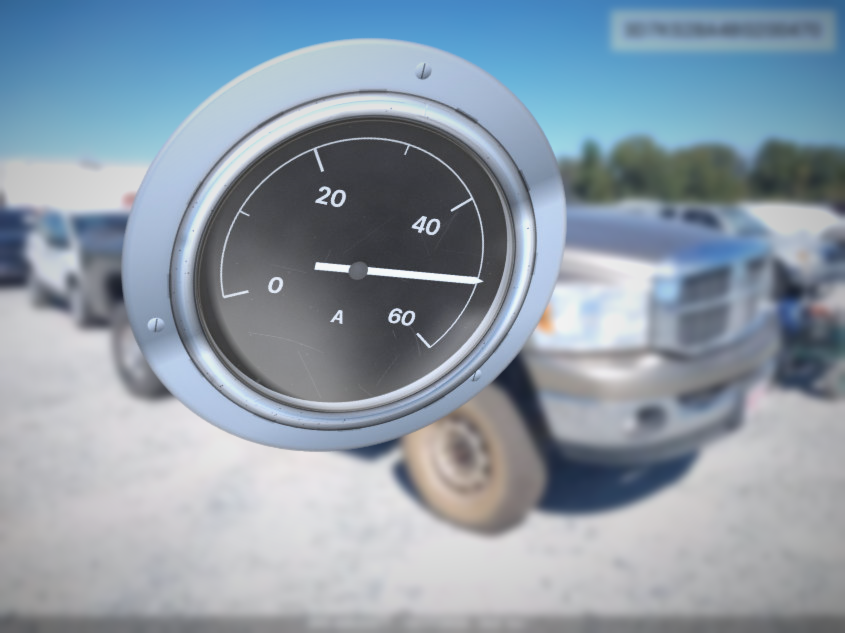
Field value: 50 A
